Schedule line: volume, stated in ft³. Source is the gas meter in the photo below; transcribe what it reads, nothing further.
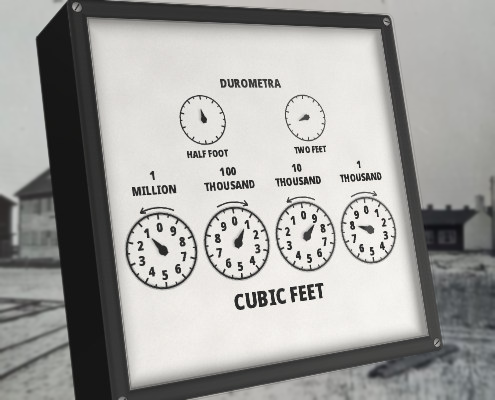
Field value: 108800 ft³
